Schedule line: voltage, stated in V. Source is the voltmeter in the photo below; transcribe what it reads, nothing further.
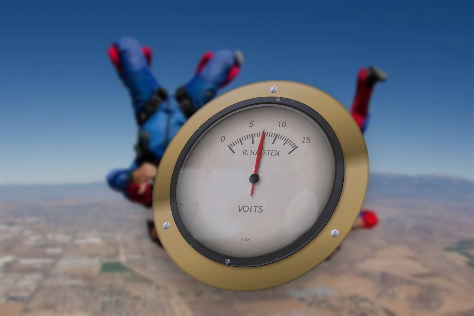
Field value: 7.5 V
